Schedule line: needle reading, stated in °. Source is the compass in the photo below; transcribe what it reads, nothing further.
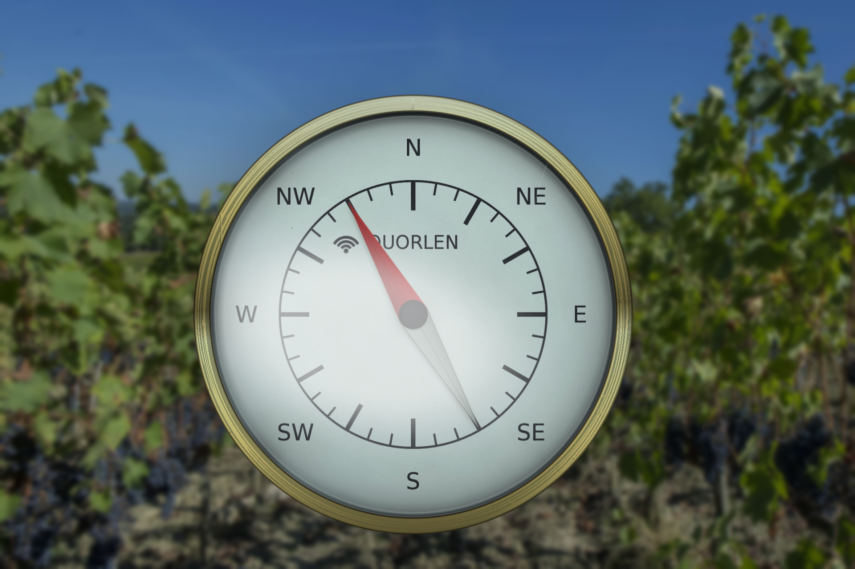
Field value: 330 °
